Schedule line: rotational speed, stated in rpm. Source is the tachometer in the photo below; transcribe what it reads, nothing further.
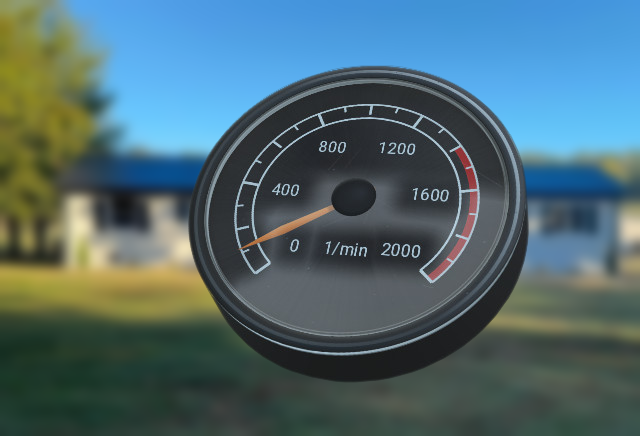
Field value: 100 rpm
